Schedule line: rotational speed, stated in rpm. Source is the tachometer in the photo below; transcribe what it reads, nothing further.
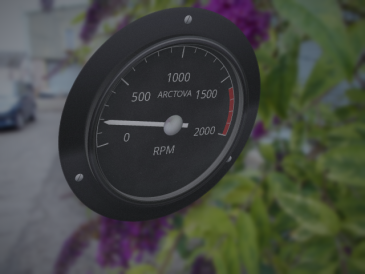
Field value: 200 rpm
